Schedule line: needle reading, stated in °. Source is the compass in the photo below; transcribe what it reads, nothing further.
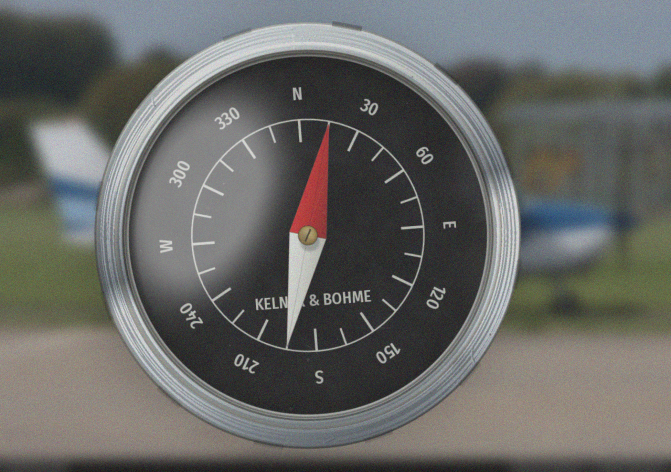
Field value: 15 °
